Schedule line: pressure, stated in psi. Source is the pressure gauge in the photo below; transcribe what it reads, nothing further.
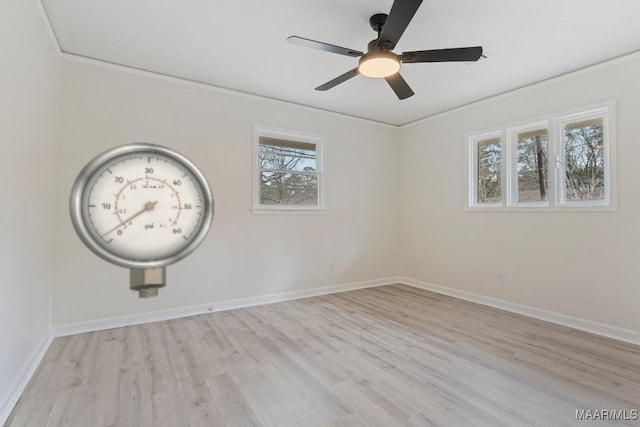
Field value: 2 psi
